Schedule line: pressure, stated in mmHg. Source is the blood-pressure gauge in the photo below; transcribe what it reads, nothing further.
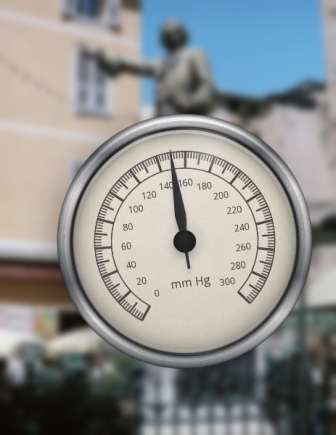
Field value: 150 mmHg
